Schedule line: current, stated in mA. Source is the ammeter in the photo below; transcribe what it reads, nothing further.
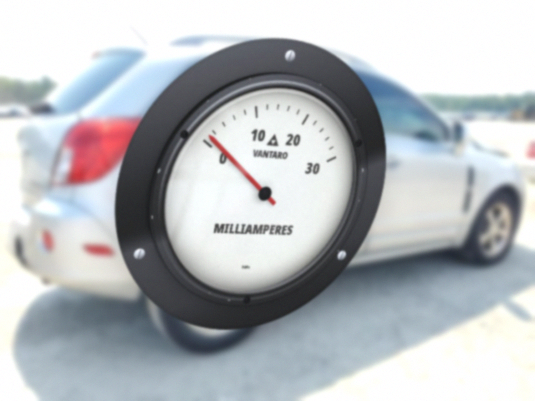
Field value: 1 mA
